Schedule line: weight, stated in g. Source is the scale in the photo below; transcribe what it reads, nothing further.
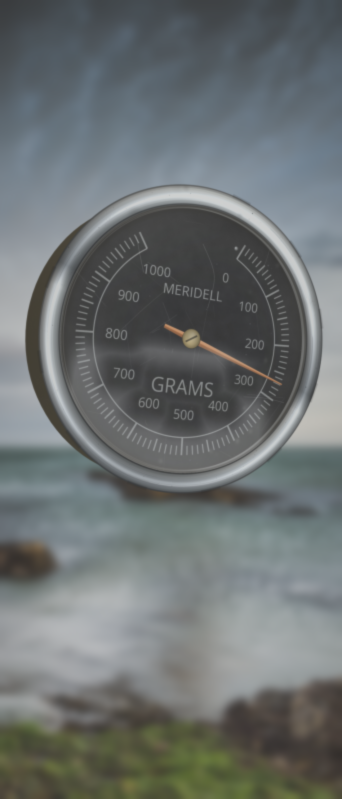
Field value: 270 g
